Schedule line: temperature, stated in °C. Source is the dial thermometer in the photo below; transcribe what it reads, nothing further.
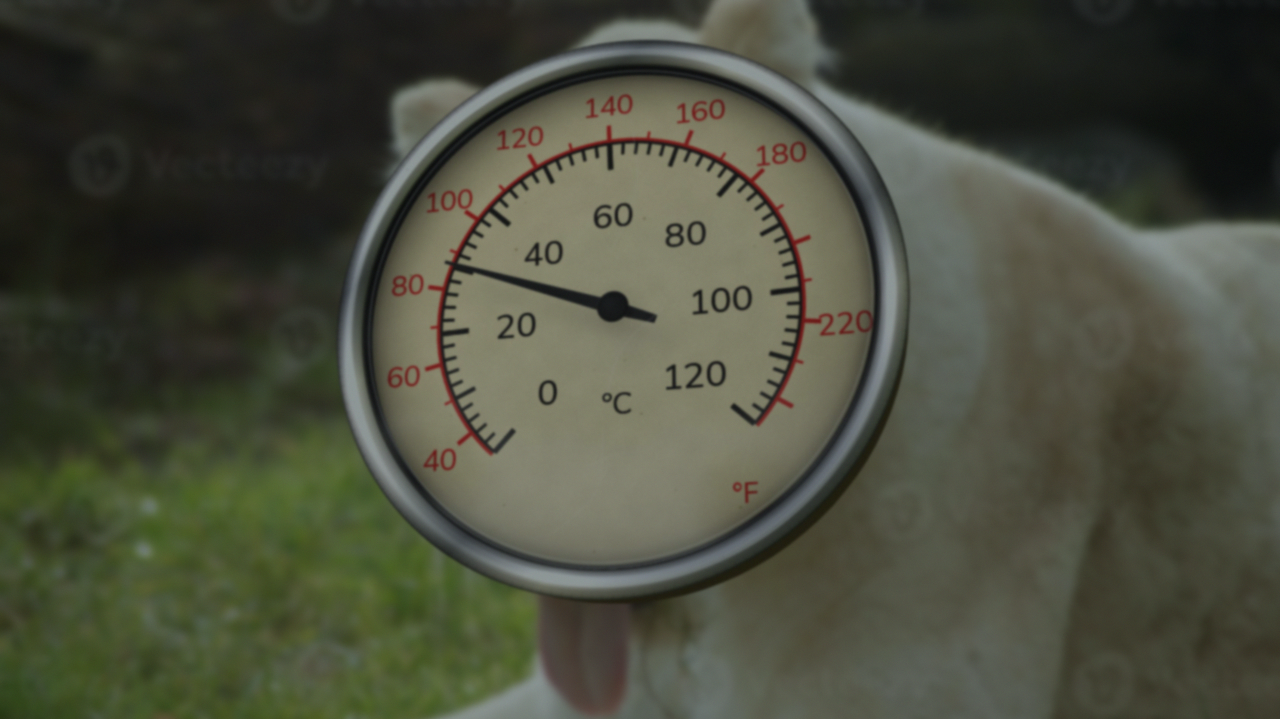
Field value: 30 °C
